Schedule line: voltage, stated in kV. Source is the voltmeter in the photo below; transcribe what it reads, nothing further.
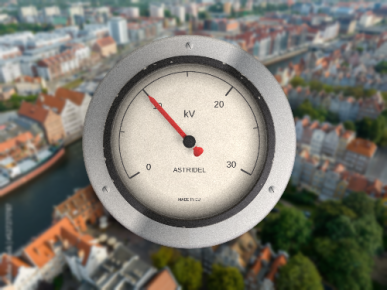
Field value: 10 kV
